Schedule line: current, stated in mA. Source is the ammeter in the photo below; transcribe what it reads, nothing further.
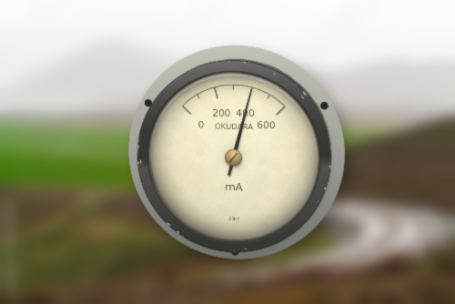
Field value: 400 mA
